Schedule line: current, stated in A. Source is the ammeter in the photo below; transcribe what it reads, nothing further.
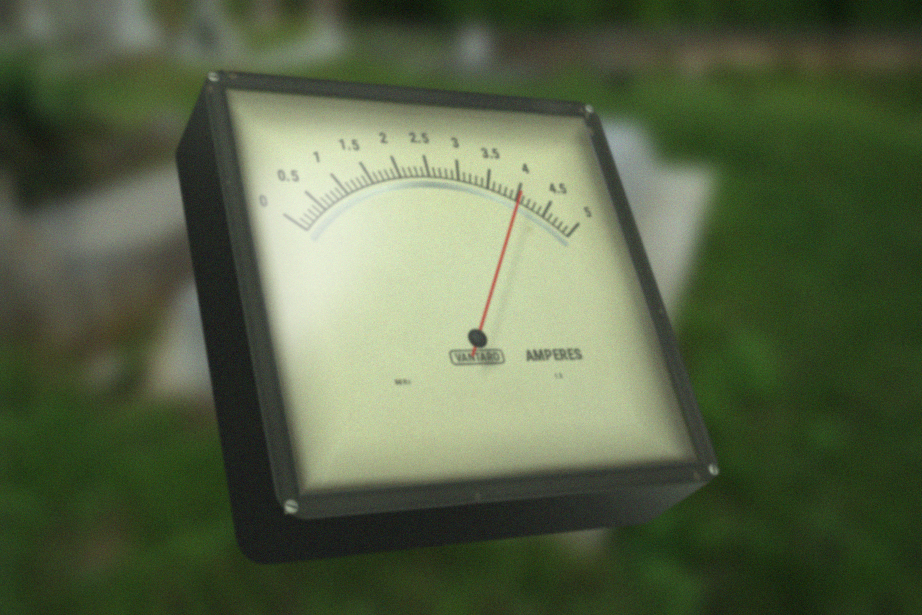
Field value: 4 A
